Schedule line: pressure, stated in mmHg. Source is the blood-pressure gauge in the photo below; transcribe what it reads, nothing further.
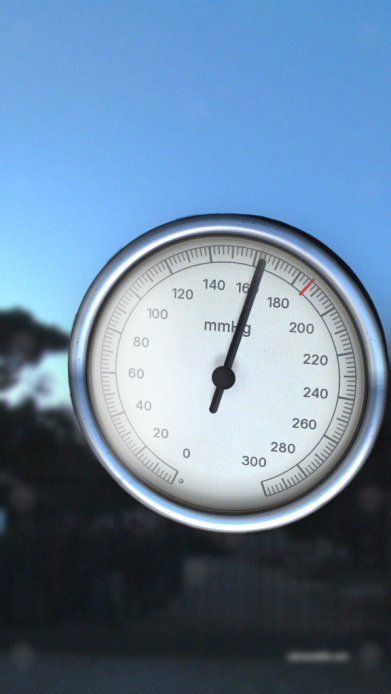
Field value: 164 mmHg
